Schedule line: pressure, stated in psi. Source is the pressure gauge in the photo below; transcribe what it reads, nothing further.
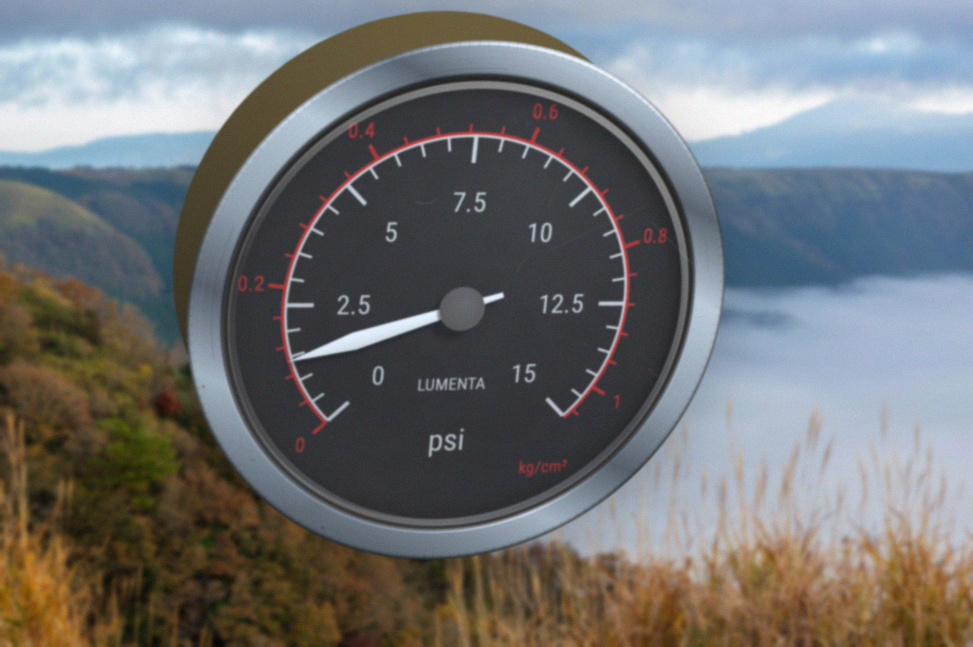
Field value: 1.5 psi
